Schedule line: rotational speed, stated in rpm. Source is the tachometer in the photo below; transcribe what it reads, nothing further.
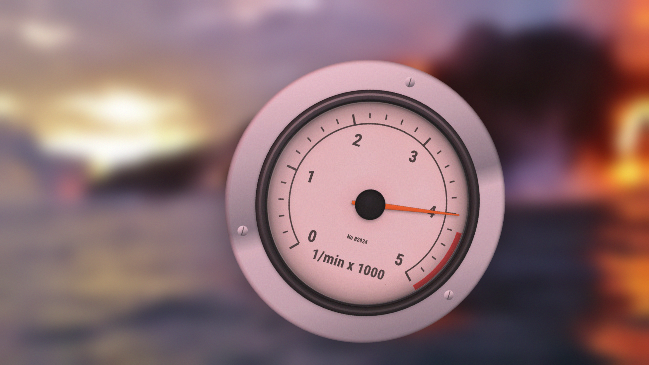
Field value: 4000 rpm
